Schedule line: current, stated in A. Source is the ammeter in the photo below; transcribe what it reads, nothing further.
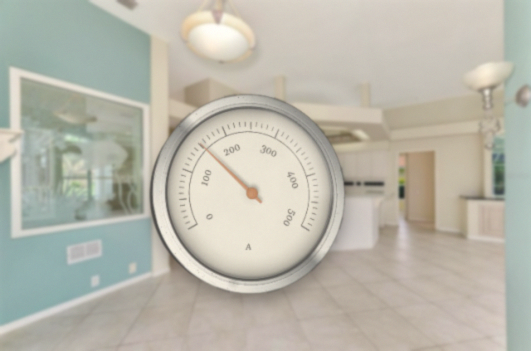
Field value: 150 A
